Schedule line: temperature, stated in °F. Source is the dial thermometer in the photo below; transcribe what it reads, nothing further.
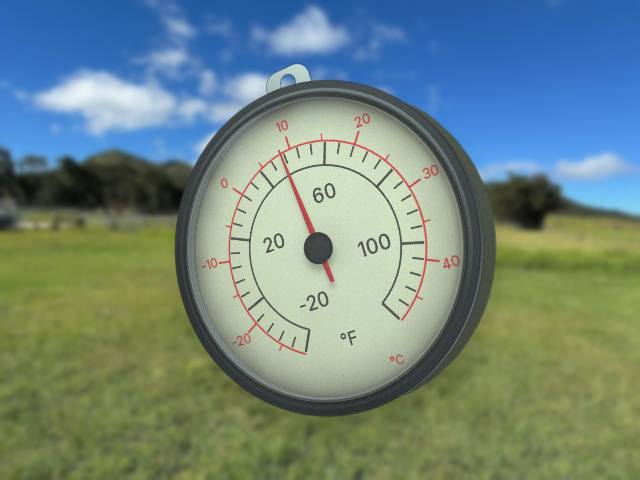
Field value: 48 °F
